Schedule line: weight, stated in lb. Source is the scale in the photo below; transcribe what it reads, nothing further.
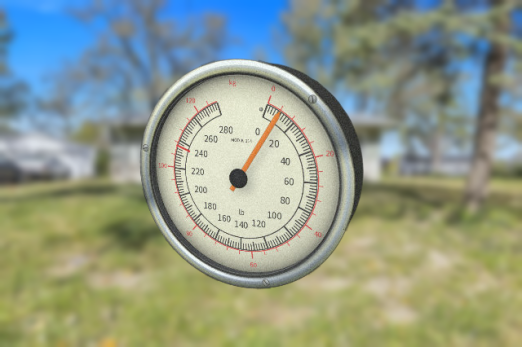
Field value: 10 lb
